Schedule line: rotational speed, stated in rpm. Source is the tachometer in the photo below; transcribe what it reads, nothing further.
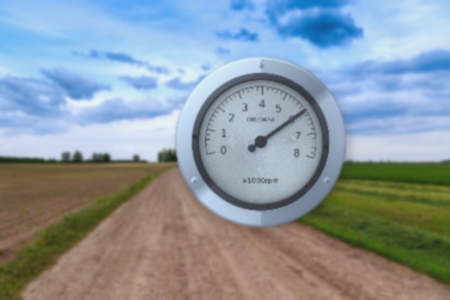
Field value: 6000 rpm
